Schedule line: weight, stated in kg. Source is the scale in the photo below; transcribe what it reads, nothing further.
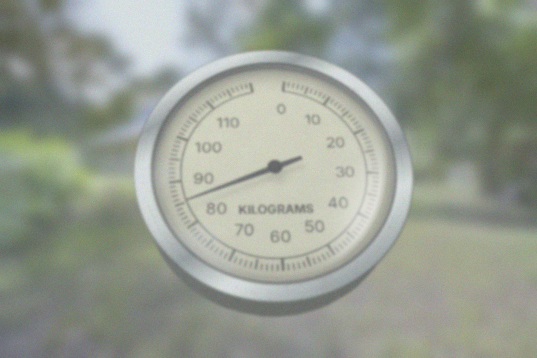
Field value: 85 kg
